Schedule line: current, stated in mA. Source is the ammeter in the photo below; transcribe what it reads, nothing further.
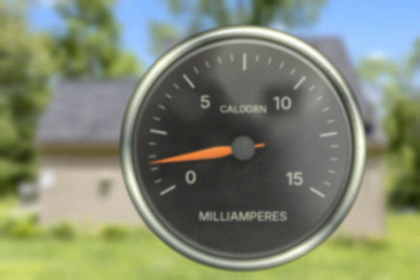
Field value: 1.25 mA
